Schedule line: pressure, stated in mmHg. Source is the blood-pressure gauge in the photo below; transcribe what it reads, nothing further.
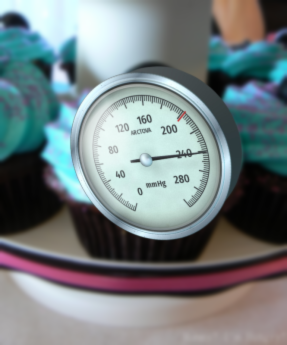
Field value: 240 mmHg
